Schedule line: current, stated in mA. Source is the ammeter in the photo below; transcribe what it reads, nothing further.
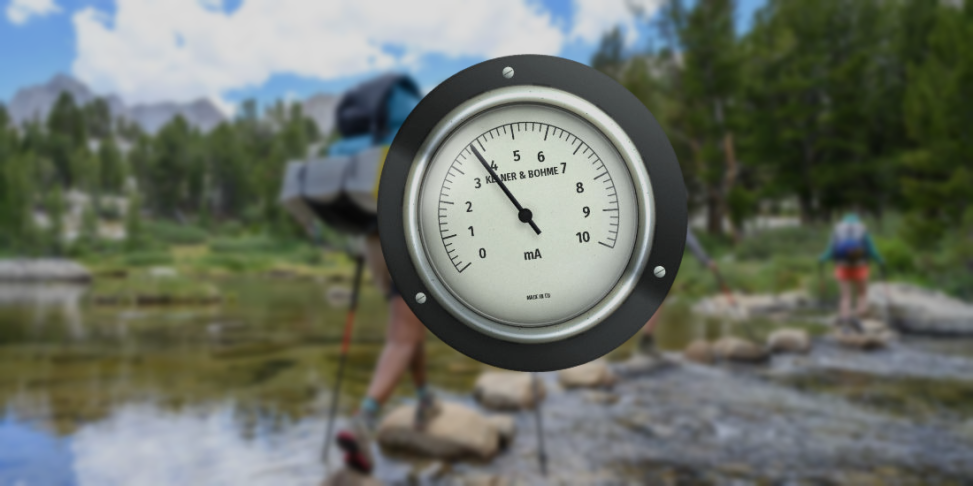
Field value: 3.8 mA
